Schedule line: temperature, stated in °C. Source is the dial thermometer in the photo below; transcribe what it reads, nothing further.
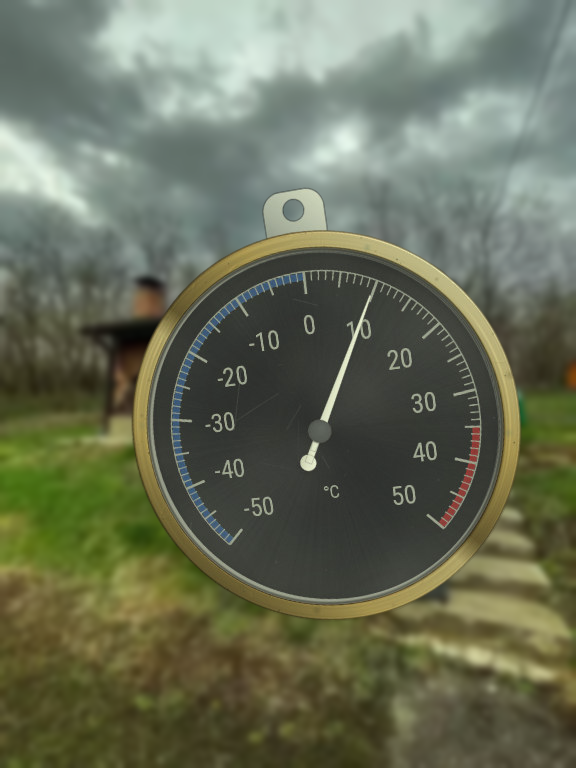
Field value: 10 °C
